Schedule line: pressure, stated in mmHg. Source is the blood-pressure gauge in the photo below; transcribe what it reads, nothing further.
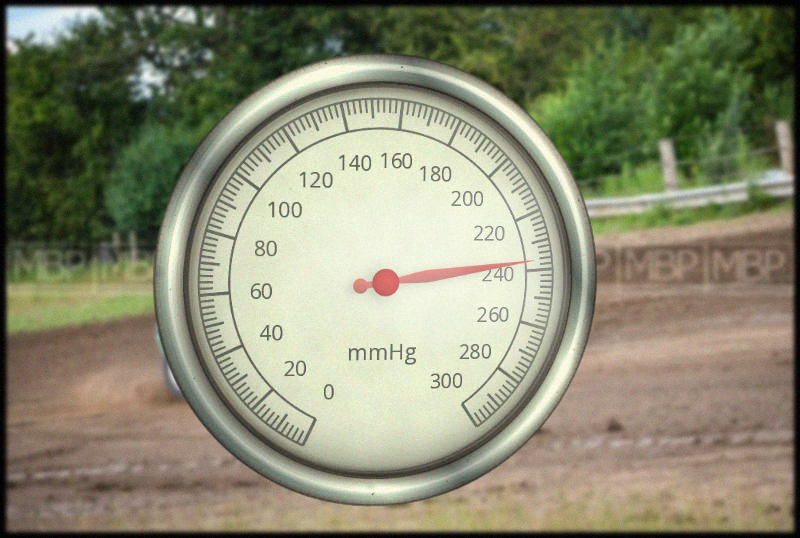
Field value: 236 mmHg
